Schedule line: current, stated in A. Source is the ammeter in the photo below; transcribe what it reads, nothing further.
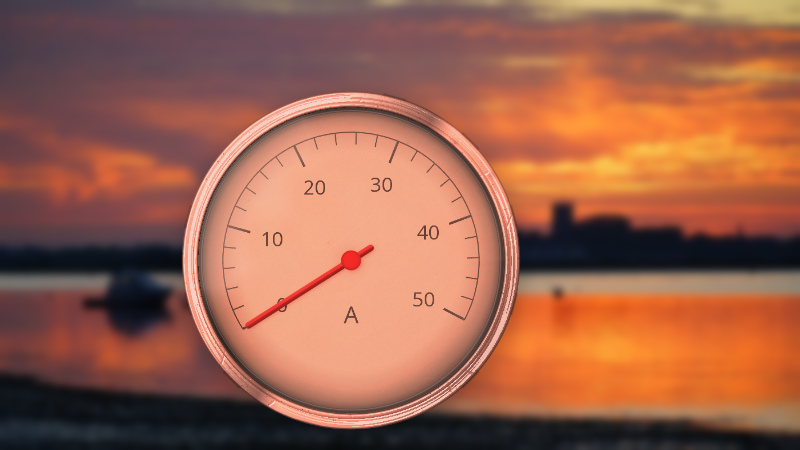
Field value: 0 A
